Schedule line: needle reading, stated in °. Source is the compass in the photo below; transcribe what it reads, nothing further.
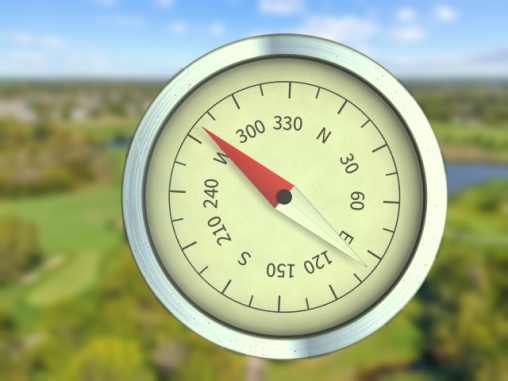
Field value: 277.5 °
